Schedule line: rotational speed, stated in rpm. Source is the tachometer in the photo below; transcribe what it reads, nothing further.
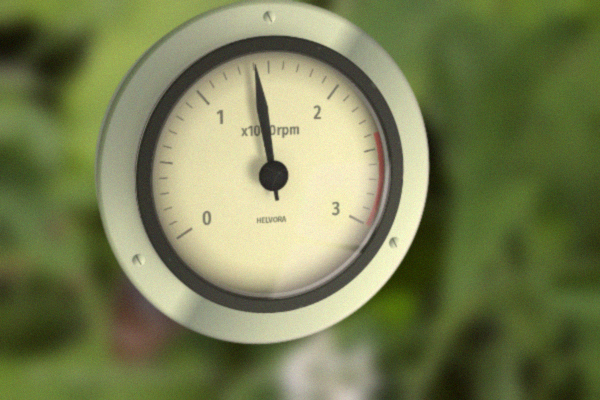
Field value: 1400 rpm
